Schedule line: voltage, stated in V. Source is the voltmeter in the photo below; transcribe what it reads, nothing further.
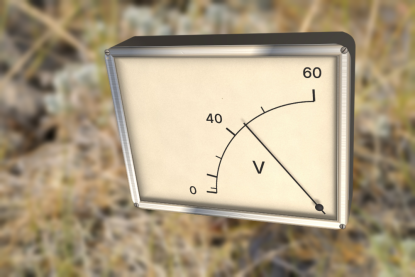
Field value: 45 V
